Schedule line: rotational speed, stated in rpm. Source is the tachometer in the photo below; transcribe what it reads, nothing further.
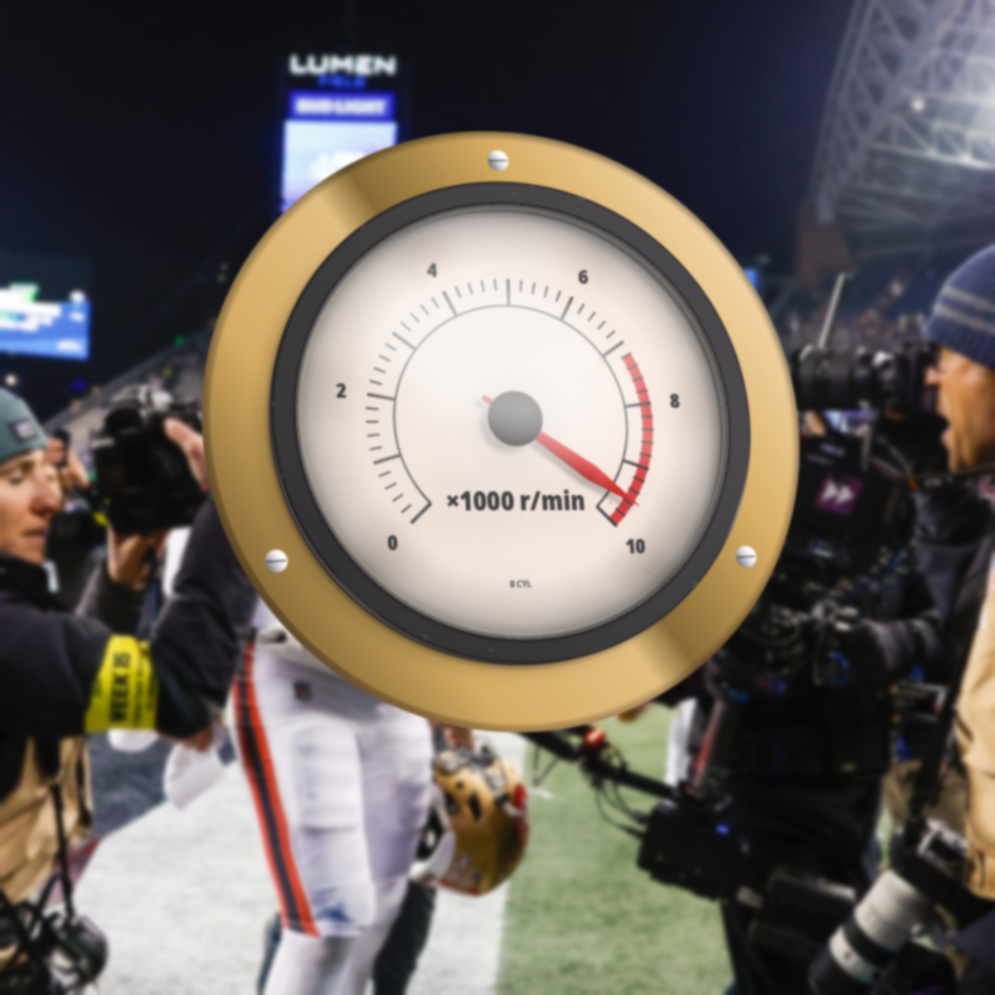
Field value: 9600 rpm
